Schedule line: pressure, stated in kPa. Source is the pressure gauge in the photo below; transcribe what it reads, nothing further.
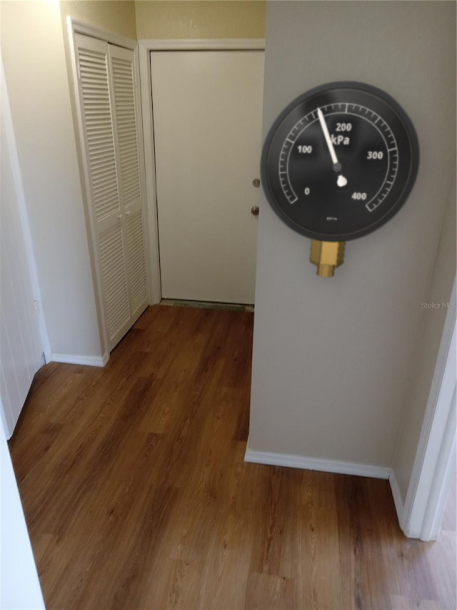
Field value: 160 kPa
